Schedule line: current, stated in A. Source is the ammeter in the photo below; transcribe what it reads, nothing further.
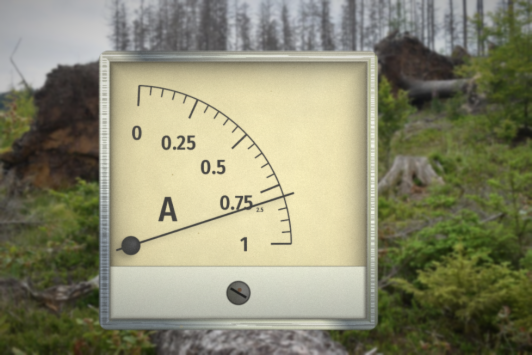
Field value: 0.8 A
